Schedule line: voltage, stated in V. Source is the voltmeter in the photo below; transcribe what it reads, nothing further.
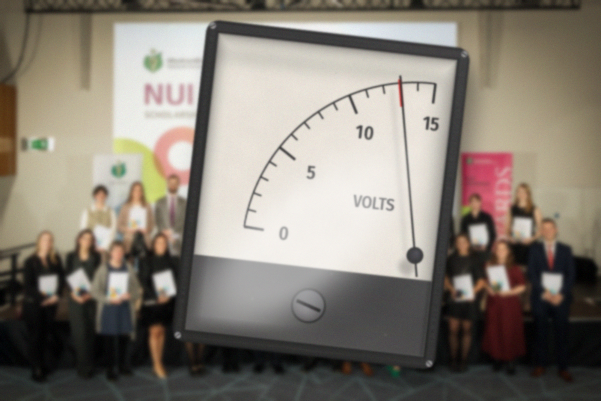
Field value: 13 V
